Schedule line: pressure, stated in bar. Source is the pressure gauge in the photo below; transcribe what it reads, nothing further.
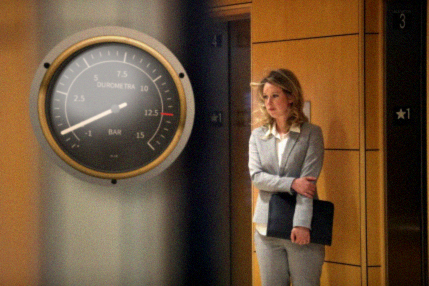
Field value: 0 bar
